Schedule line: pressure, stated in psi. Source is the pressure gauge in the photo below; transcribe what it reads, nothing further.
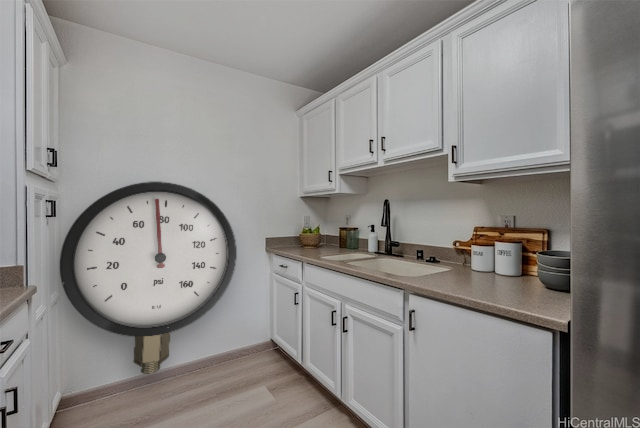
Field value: 75 psi
